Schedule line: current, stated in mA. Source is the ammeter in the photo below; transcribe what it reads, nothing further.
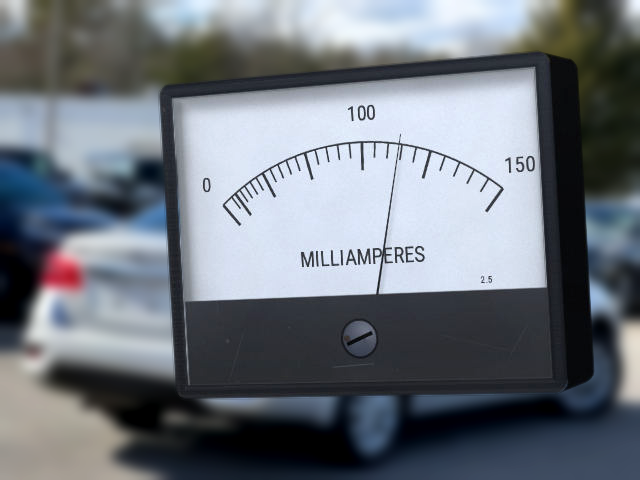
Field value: 115 mA
